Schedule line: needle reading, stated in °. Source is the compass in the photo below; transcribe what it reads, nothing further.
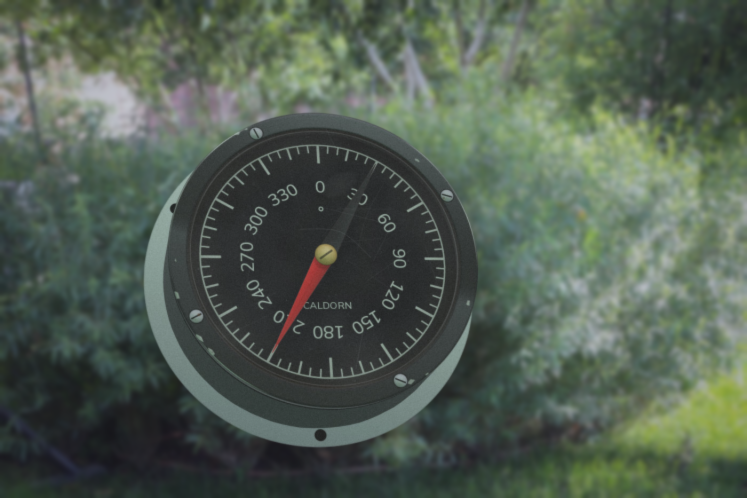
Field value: 210 °
